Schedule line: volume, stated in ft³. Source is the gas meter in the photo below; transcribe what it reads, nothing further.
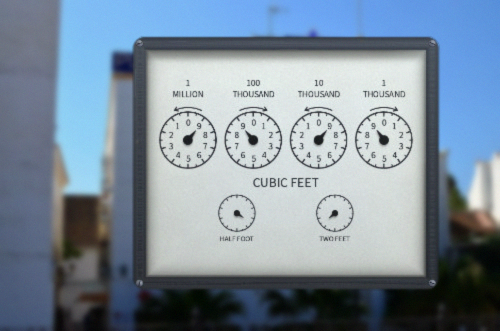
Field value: 888900 ft³
